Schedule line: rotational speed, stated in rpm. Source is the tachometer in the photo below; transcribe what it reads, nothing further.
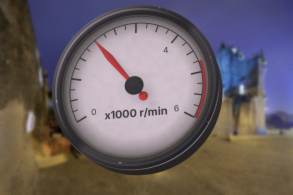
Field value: 2000 rpm
